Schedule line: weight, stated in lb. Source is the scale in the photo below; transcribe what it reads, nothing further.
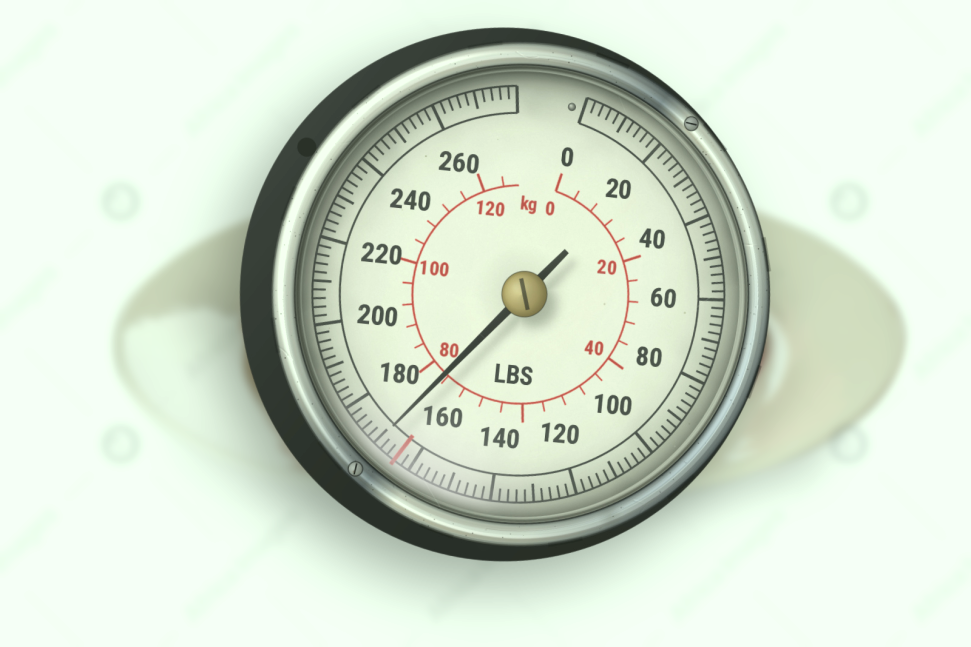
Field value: 170 lb
